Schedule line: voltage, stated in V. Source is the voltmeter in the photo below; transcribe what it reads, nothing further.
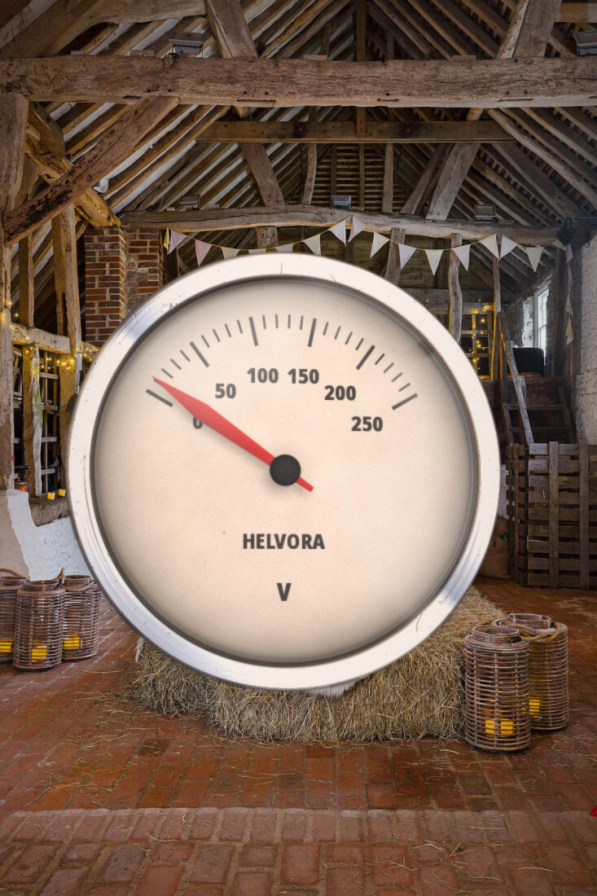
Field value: 10 V
